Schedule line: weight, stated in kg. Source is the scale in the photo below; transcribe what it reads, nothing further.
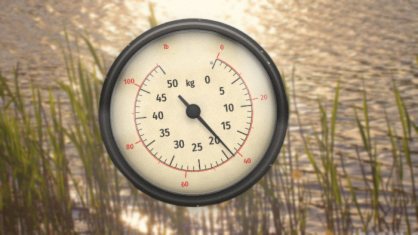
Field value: 19 kg
